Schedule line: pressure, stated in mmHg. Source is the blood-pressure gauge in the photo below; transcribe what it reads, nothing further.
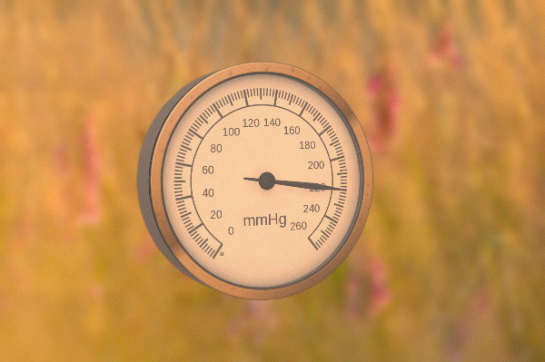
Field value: 220 mmHg
